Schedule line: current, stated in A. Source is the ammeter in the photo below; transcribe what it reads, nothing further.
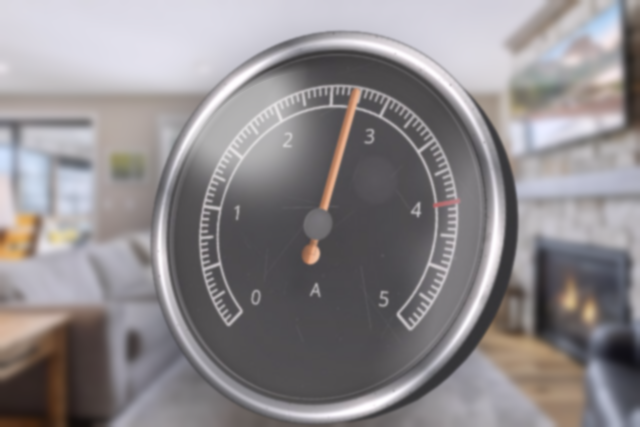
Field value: 2.75 A
